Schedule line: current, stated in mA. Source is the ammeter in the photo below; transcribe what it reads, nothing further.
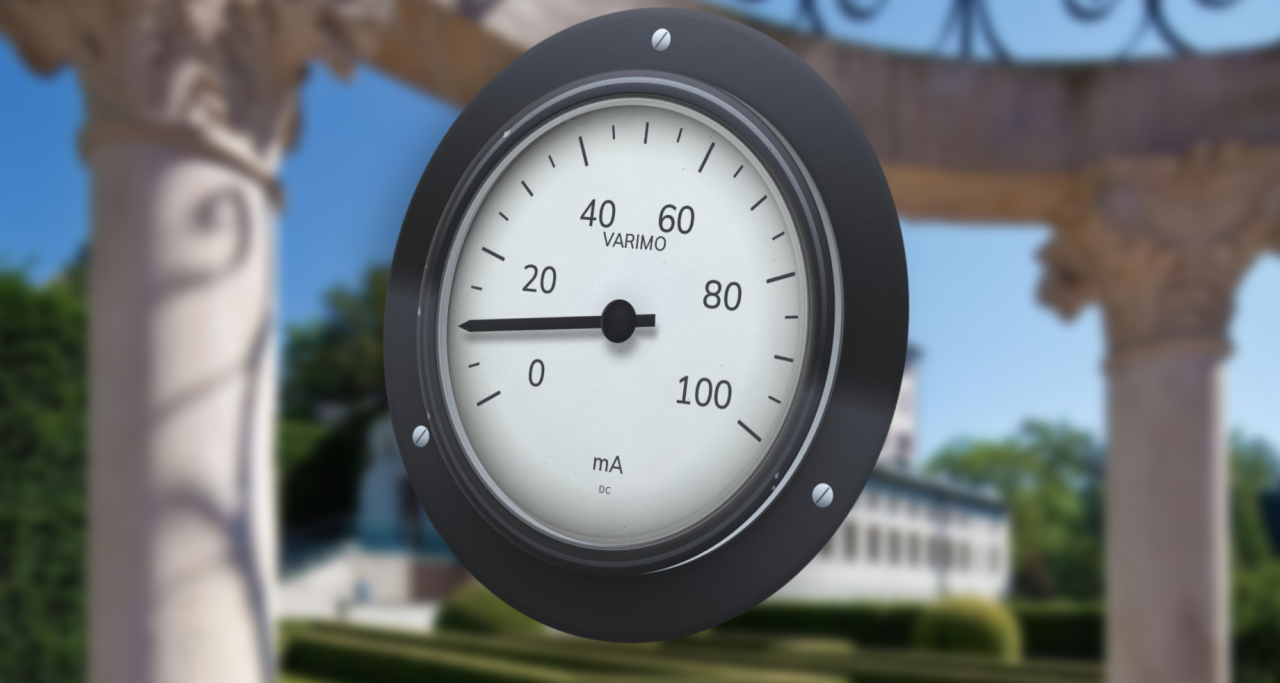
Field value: 10 mA
